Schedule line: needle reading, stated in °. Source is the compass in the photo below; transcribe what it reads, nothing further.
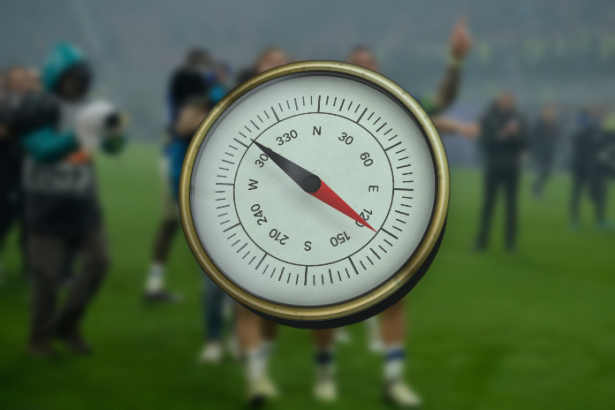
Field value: 125 °
